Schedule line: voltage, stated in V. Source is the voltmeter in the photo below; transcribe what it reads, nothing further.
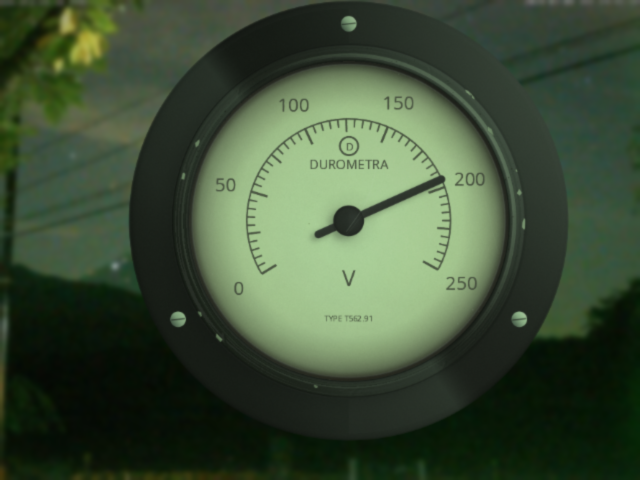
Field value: 195 V
